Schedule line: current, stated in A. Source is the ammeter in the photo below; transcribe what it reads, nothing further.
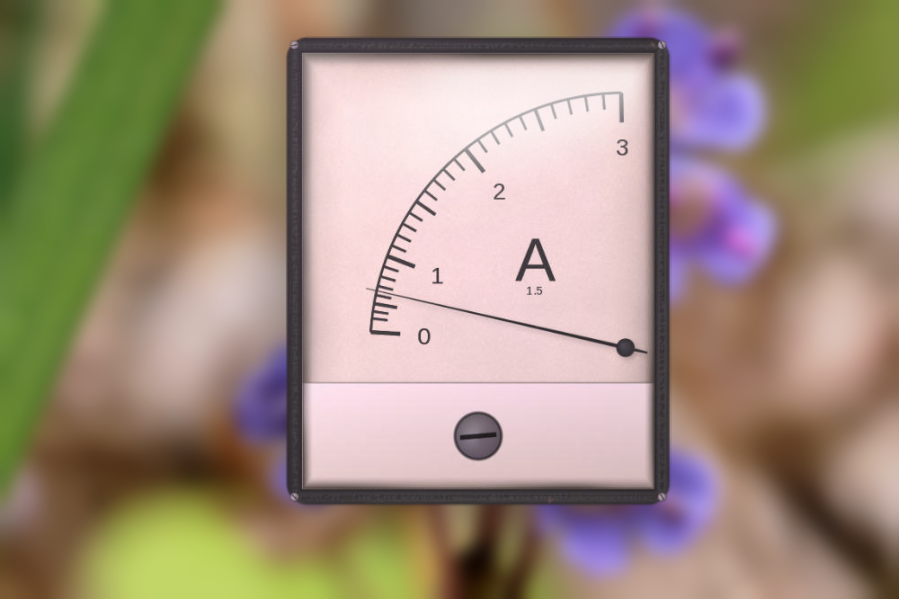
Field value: 0.65 A
